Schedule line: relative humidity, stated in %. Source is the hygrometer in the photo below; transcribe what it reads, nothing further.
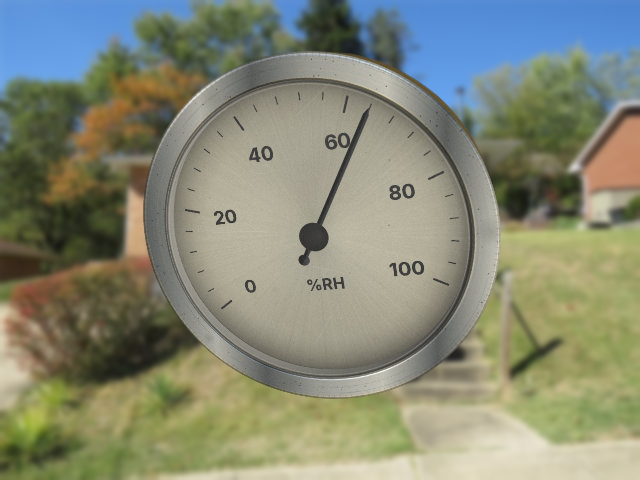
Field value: 64 %
